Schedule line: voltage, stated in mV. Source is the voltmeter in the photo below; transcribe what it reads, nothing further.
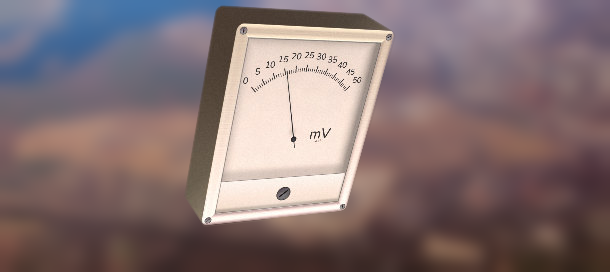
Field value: 15 mV
